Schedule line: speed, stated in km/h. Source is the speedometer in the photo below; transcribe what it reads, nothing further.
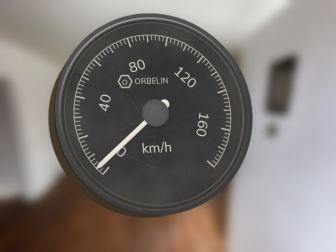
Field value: 4 km/h
